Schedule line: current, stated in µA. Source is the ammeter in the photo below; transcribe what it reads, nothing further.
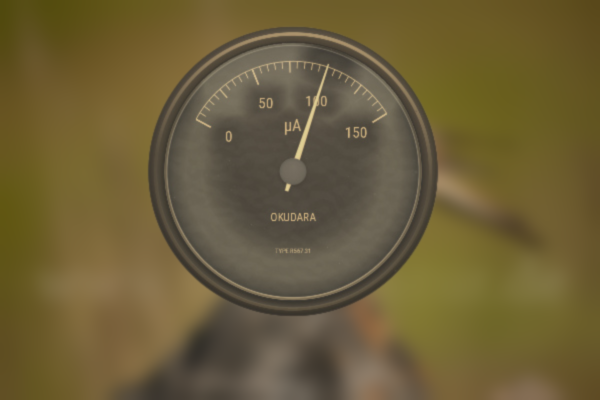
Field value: 100 µA
